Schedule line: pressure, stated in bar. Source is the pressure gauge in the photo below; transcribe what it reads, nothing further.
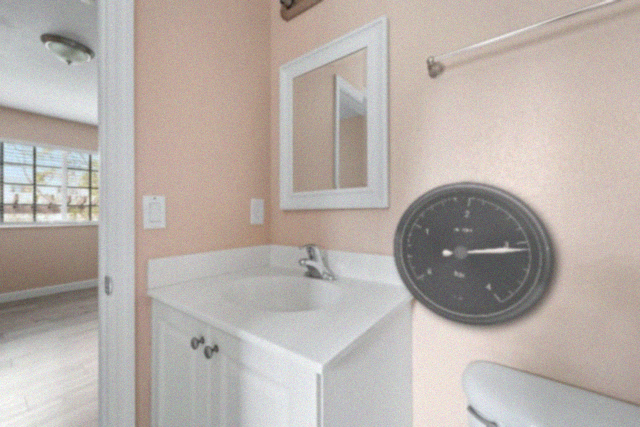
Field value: 3.1 bar
